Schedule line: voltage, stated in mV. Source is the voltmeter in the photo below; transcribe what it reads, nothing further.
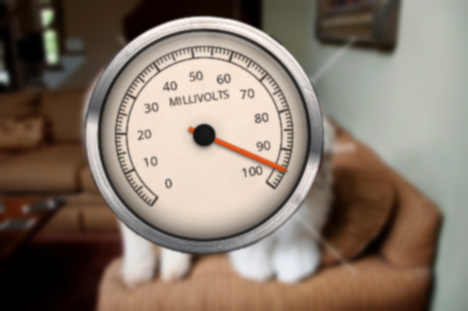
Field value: 95 mV
